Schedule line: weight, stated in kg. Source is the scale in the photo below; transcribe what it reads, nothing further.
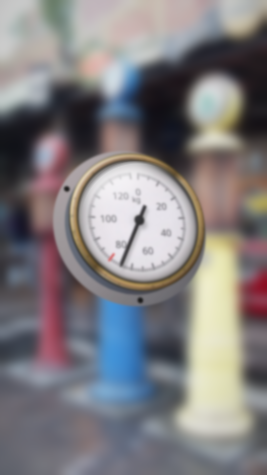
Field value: 75 kg
